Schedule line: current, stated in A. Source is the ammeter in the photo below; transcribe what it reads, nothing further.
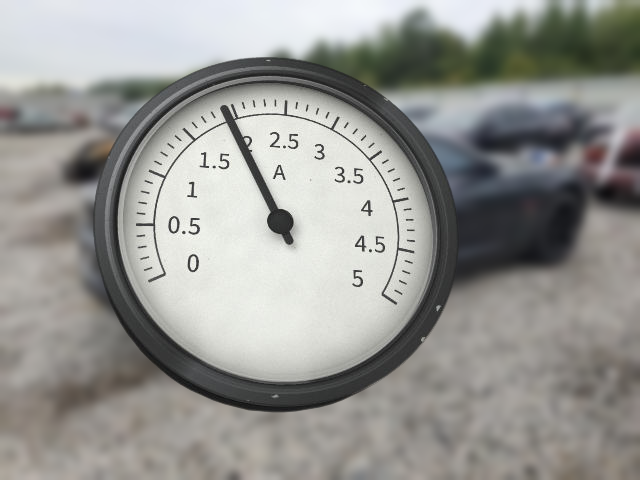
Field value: 1.9 A
